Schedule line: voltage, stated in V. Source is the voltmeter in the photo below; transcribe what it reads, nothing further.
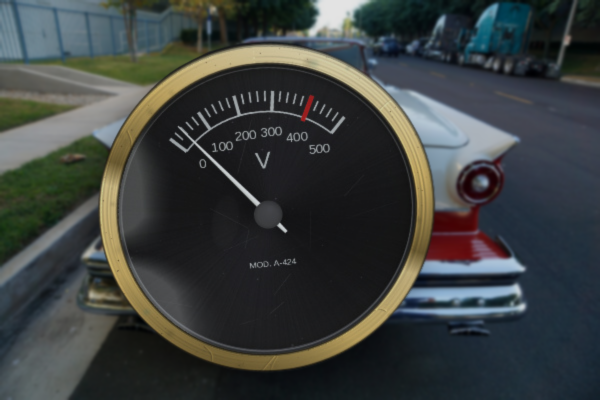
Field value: 40 V
